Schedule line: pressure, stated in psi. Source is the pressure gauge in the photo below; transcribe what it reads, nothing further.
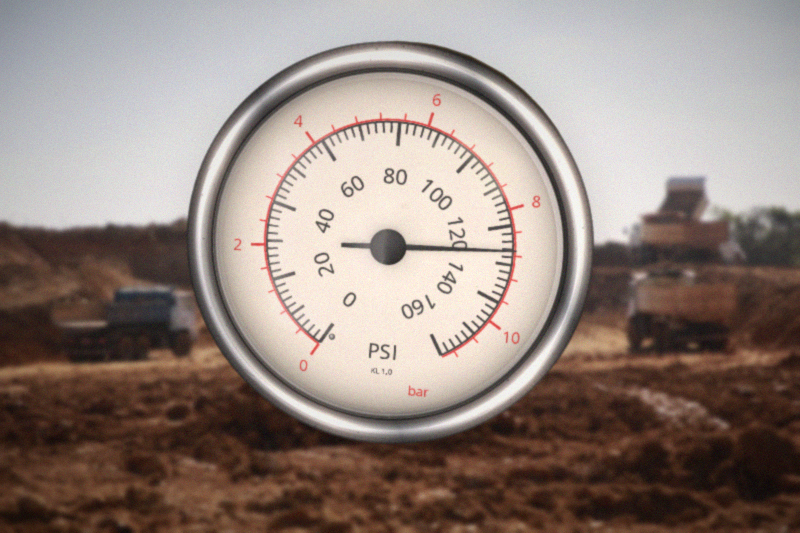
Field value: 126 psi
